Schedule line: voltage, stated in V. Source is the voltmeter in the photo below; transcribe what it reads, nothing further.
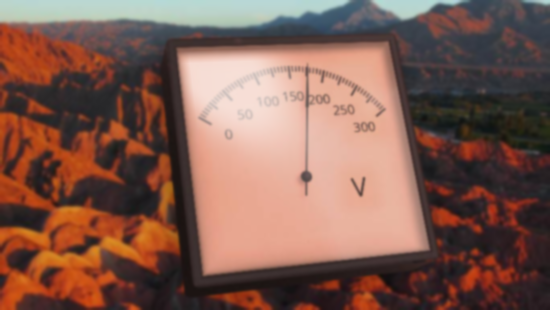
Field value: 175 V
